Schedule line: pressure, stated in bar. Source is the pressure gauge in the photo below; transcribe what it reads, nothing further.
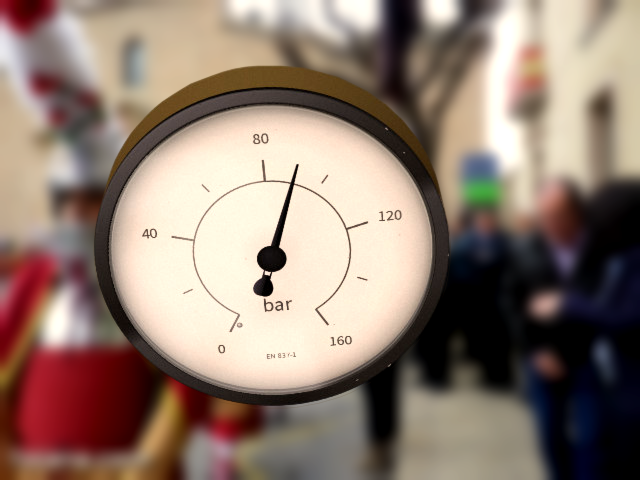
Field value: 90 bar
